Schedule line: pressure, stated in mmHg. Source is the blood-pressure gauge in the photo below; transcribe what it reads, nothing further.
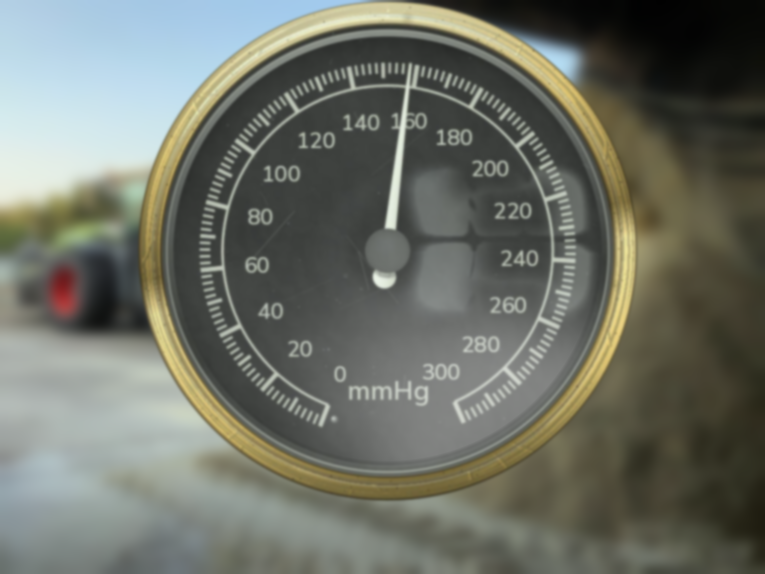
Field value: 158 mmHg
